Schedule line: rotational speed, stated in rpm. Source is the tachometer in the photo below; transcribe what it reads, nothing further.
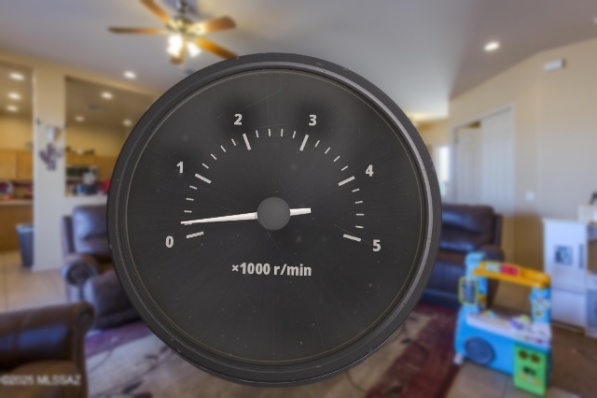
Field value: 200 rpm
